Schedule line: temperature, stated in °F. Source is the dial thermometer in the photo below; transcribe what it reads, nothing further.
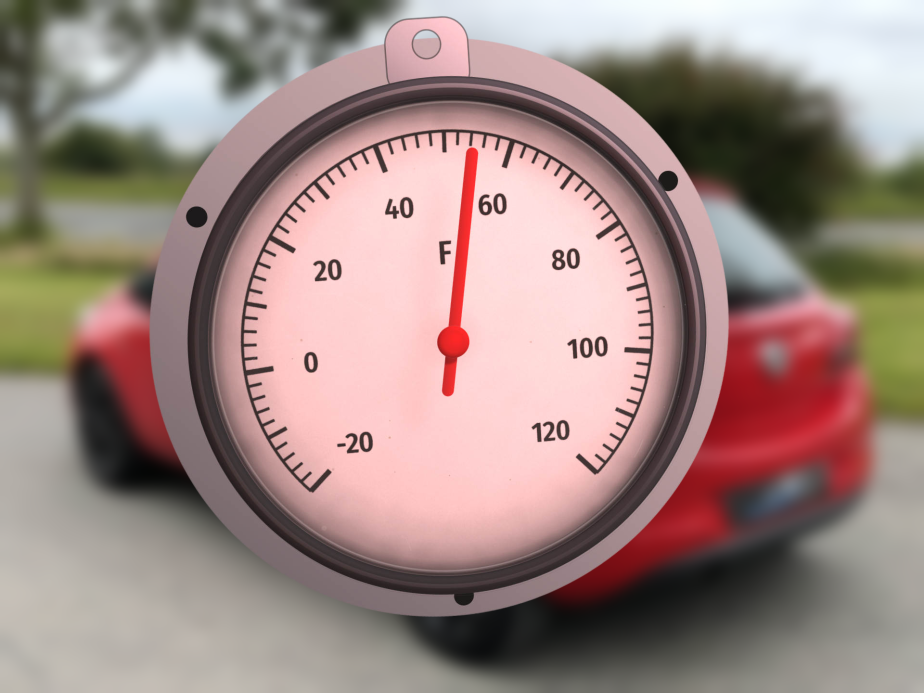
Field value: 54 °F
